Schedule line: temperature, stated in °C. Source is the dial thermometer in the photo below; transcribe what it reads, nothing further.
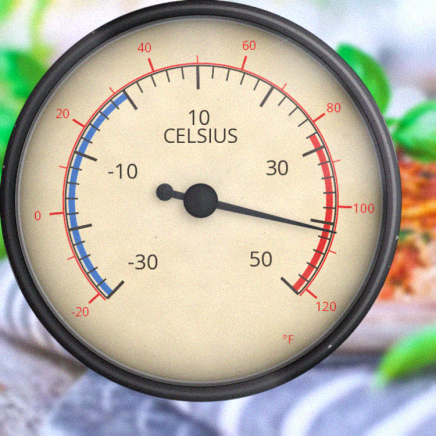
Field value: 41 °C
